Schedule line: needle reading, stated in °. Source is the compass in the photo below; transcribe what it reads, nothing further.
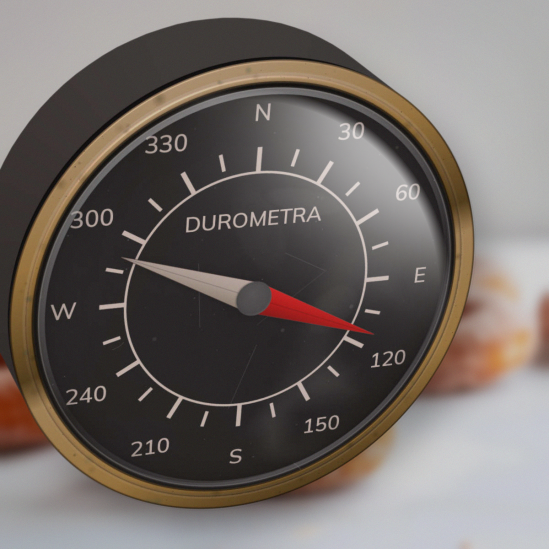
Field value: 112.5 °
